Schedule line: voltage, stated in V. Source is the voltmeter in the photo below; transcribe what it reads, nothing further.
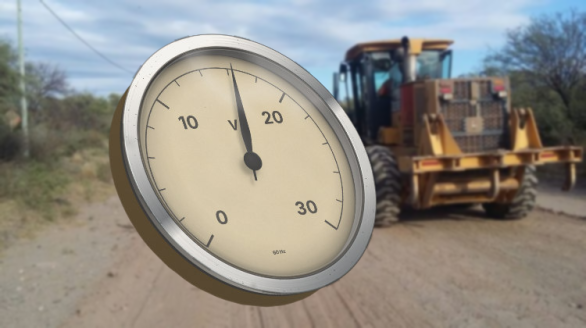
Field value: 16 V
